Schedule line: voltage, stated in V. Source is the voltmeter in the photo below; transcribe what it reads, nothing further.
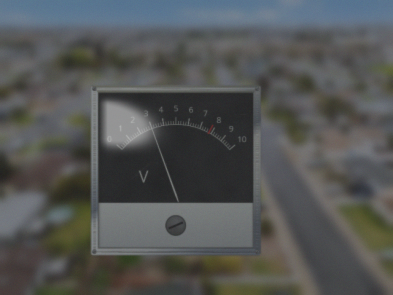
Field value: 3 V
